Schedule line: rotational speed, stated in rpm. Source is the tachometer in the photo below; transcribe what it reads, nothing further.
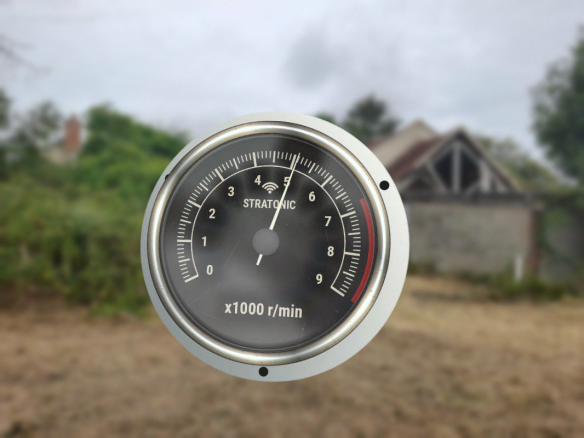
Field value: 5100 rpm
